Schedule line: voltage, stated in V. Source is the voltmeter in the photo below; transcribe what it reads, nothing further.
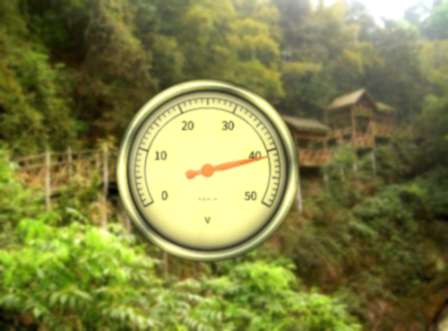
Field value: 41 V
